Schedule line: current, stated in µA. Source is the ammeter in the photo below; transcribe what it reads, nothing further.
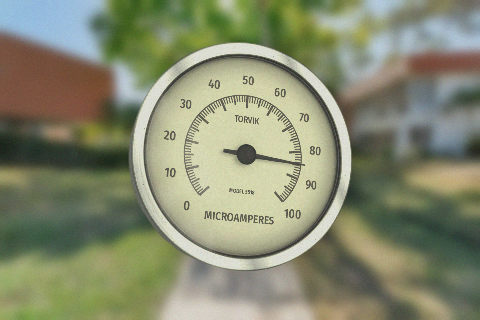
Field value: 85 µA
